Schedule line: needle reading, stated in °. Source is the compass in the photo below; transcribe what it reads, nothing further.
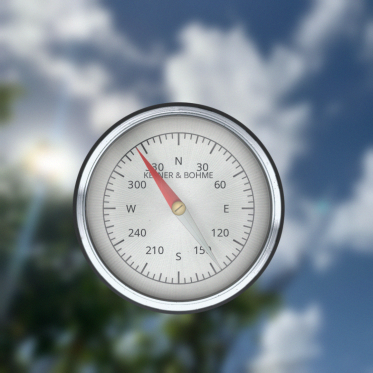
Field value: 325 °
